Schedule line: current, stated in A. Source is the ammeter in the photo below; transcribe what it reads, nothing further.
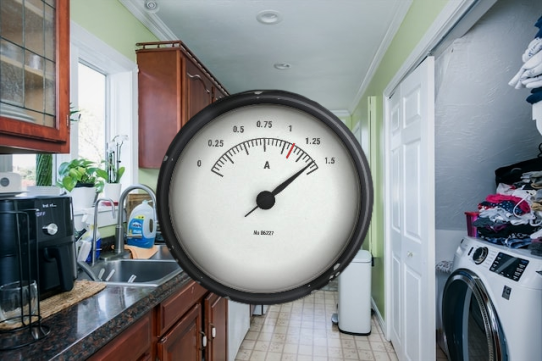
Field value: 1.4 A
